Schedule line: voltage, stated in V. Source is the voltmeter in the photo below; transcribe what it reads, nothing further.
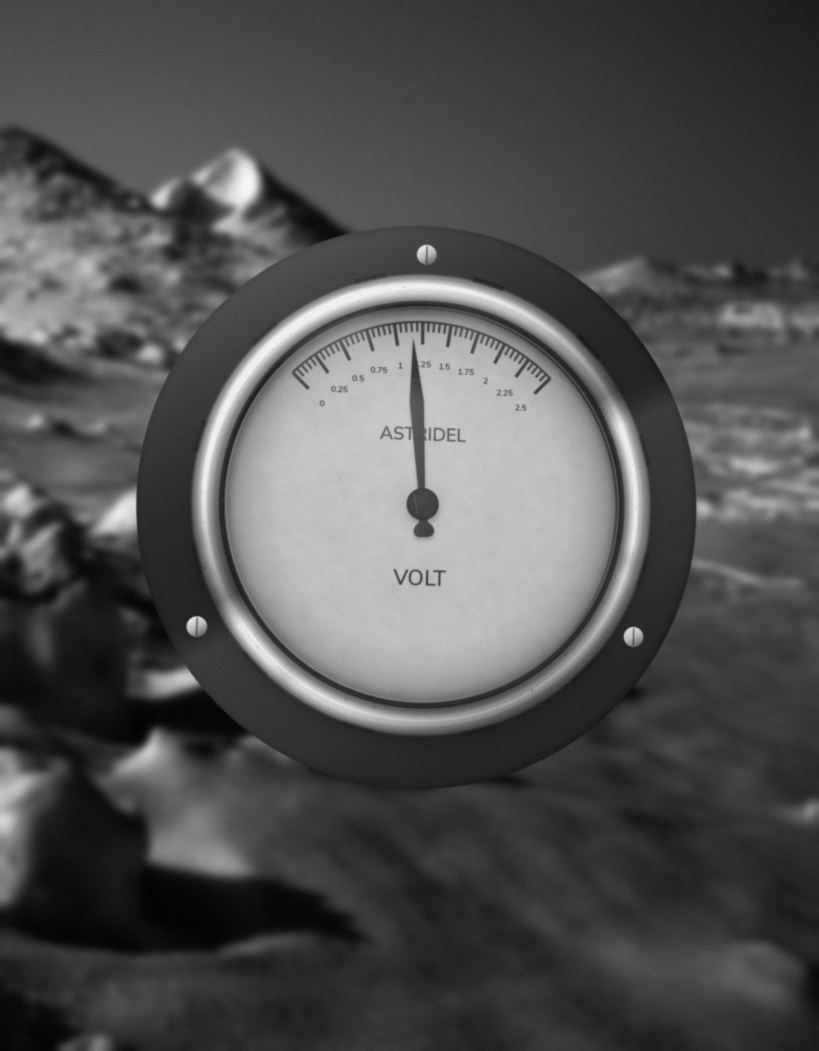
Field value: 1.15 V
